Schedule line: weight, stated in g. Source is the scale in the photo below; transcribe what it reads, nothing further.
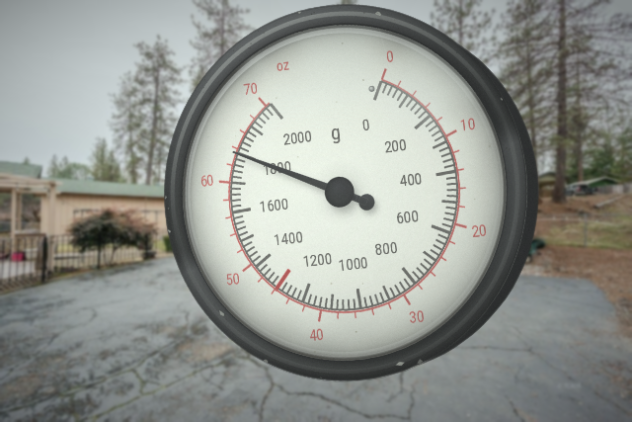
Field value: 1800 g
